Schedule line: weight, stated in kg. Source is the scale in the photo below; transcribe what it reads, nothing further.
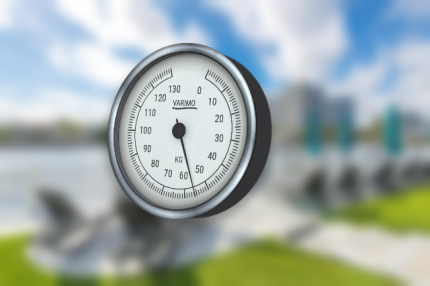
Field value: 55 kg
